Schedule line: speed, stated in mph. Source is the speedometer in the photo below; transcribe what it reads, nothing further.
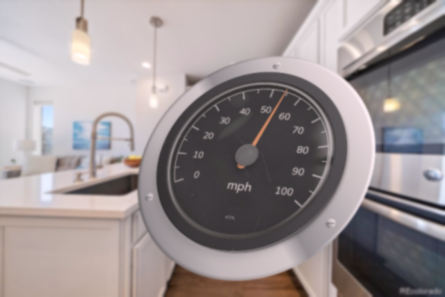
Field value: 55 mph
